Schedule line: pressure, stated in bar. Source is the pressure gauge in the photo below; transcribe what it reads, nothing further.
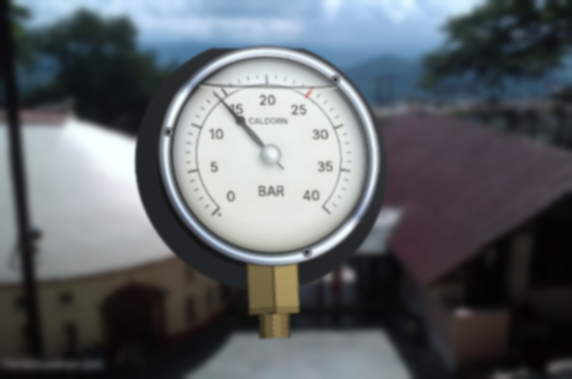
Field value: 14 bar
